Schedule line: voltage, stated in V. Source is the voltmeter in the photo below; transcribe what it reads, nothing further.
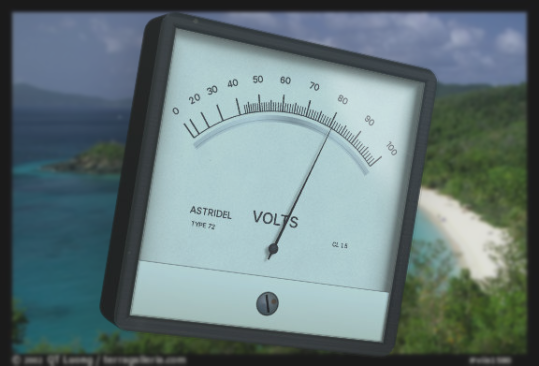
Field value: 80 V
